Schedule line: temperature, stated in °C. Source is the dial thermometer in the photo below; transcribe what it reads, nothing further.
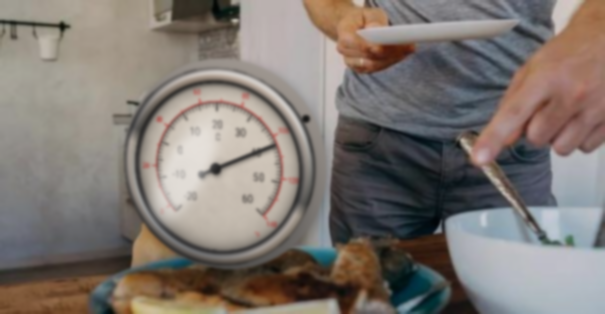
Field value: 40 °C
